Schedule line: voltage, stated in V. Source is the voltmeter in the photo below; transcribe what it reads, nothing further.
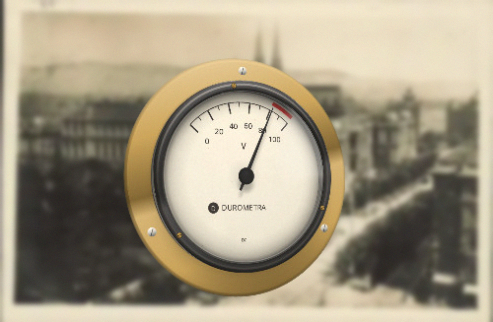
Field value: 80 V
